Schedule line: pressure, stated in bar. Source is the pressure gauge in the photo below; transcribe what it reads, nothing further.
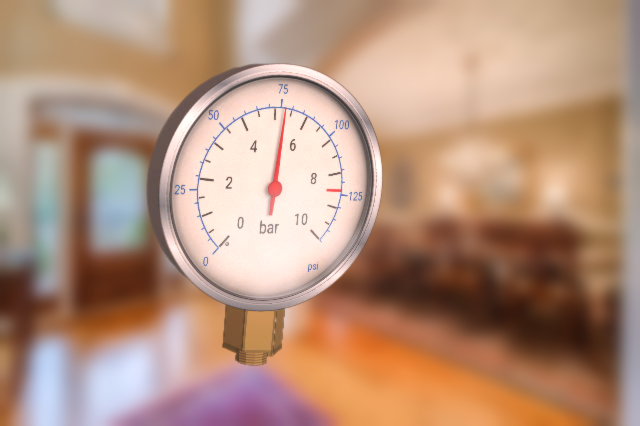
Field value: 5.25 bar
